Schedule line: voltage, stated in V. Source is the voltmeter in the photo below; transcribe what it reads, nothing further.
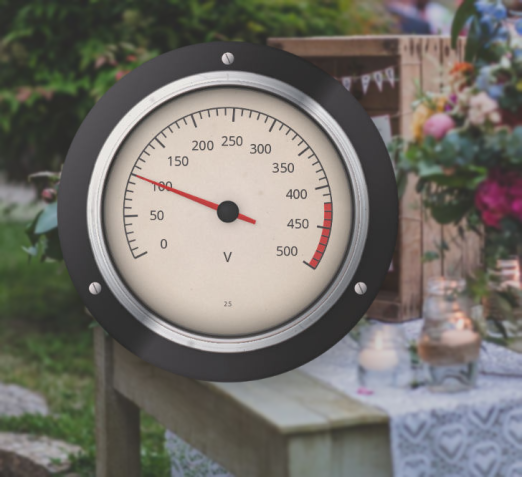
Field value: 100 V
